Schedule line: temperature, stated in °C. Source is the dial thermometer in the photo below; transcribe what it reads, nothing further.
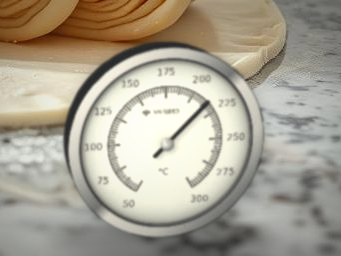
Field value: 212.5 °C
